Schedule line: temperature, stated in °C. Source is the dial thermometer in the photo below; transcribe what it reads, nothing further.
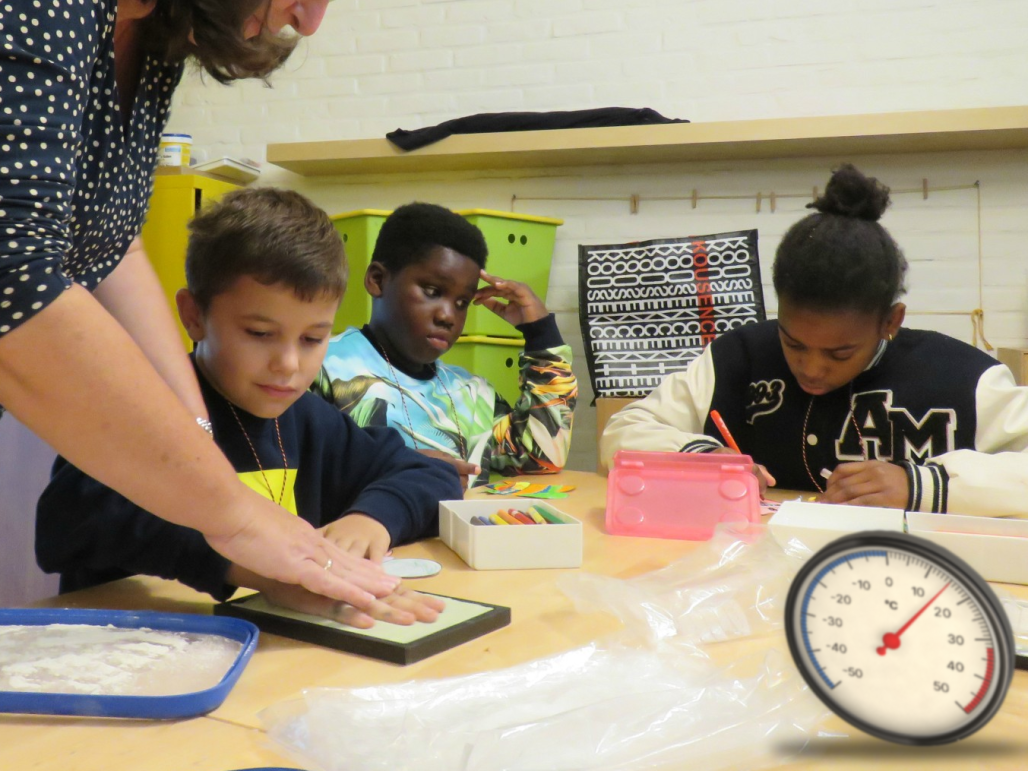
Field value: 15 °C
